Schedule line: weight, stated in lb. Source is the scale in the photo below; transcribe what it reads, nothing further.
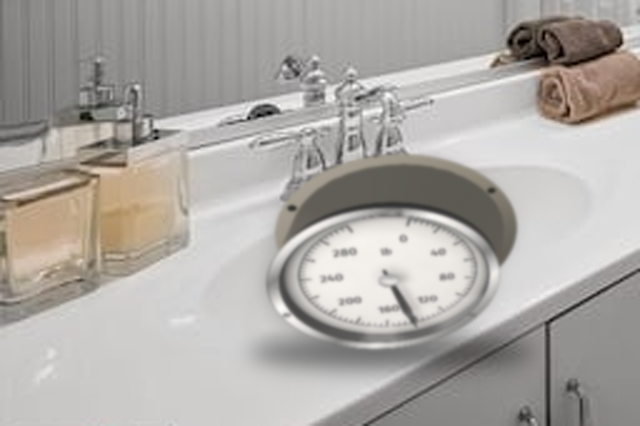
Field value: 140 lb
